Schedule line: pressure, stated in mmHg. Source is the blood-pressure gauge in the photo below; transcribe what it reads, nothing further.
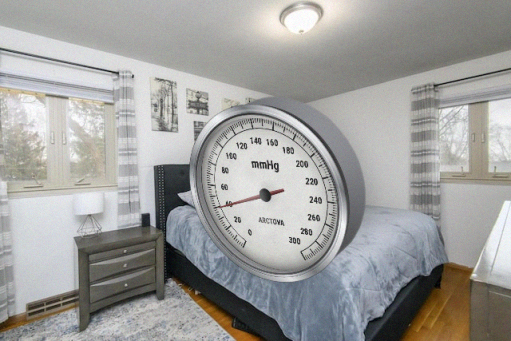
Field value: 40 mmHg
